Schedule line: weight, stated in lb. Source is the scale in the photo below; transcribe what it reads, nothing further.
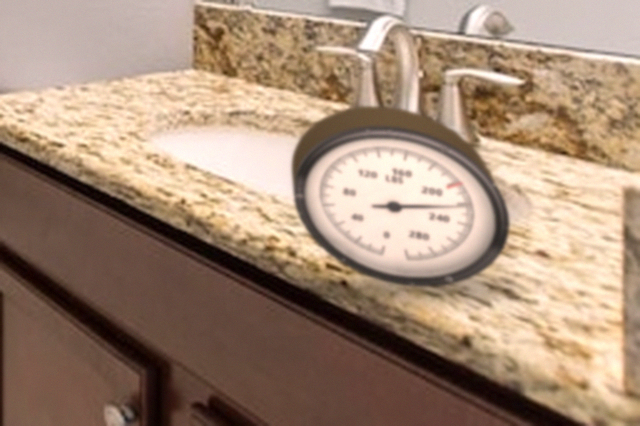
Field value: 220 lb
